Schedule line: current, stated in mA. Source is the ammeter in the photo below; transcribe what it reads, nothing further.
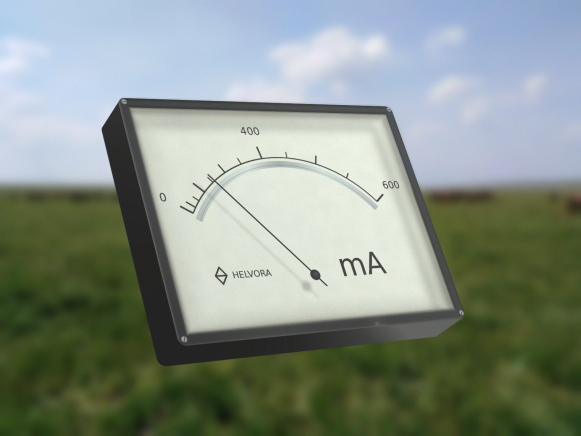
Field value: 250 mA
